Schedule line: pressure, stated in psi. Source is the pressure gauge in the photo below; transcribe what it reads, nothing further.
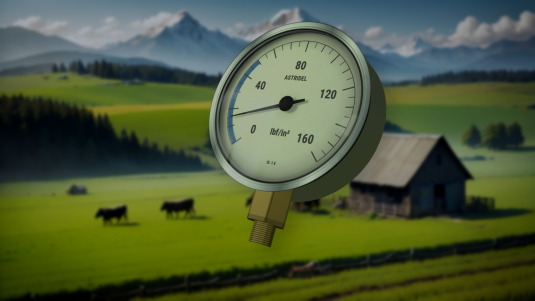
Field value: 15 psi
